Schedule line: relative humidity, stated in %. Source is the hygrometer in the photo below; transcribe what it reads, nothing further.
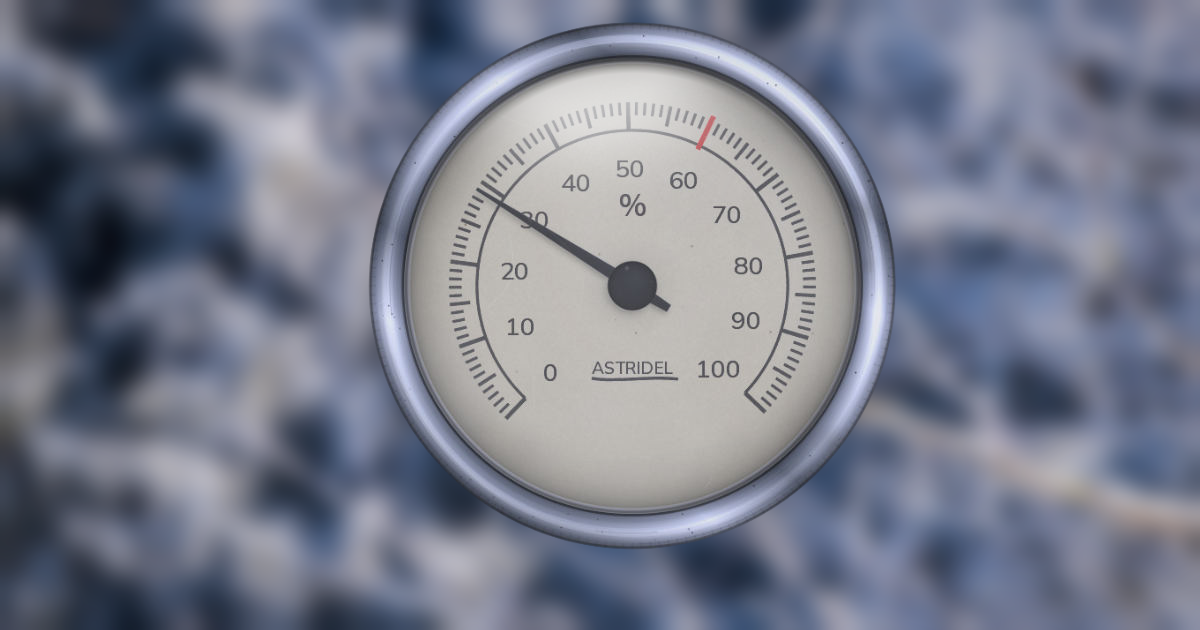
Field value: 29 %
